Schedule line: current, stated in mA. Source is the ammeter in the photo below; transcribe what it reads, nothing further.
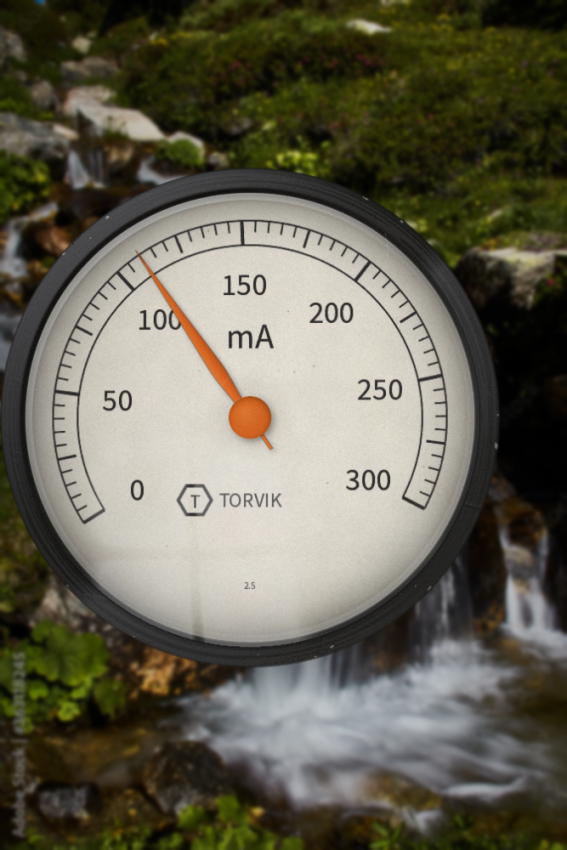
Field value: 110 mA
